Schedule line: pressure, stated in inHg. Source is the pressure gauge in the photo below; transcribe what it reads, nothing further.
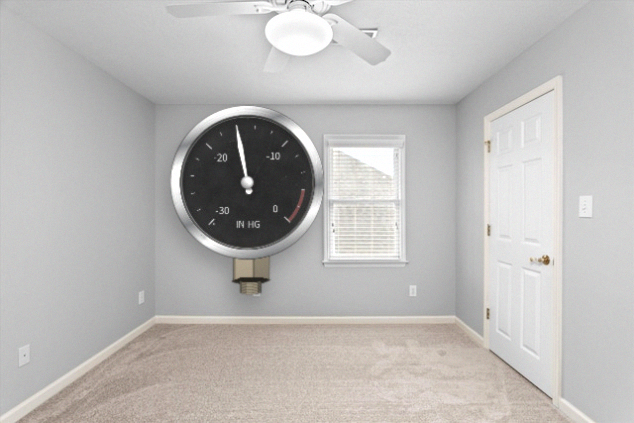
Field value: -16 inHg
